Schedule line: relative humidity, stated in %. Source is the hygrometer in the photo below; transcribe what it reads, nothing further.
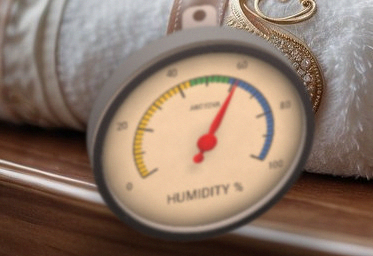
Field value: 60 %
